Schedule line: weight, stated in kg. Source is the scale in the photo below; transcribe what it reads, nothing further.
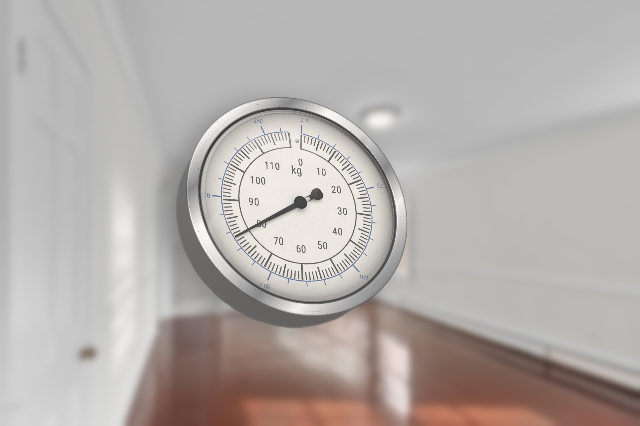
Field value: 80 kg
